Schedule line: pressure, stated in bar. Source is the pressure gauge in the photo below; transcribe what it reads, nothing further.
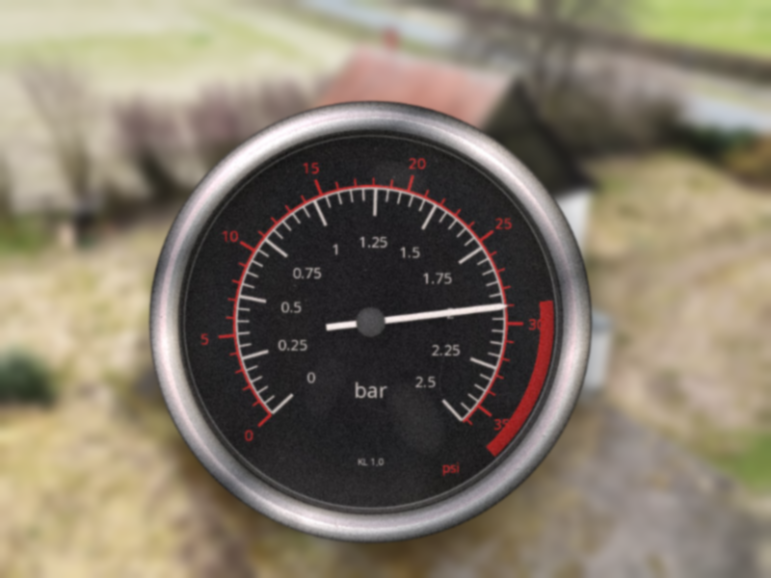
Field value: 2 bar
